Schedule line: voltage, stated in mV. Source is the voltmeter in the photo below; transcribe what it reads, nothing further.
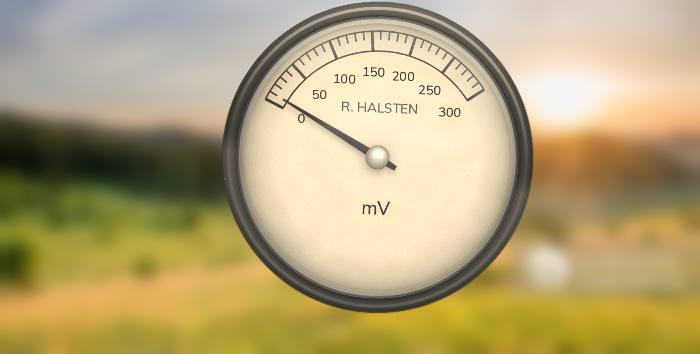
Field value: 10 mV
